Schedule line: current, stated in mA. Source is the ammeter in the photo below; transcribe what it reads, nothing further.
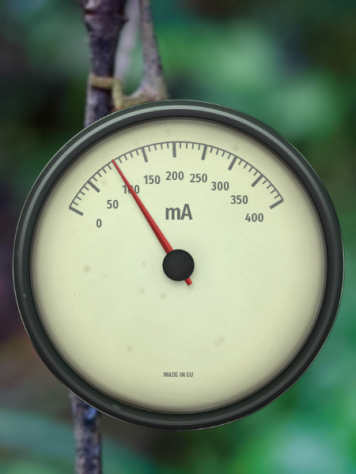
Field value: 100 mA
